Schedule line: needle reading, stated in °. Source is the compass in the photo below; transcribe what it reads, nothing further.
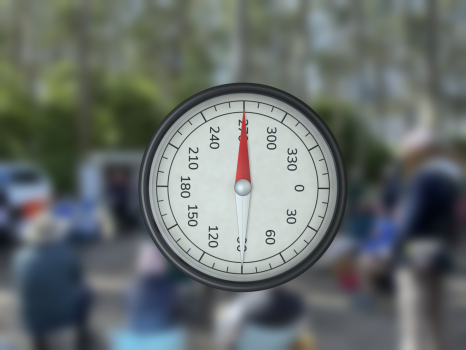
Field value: 270 °
